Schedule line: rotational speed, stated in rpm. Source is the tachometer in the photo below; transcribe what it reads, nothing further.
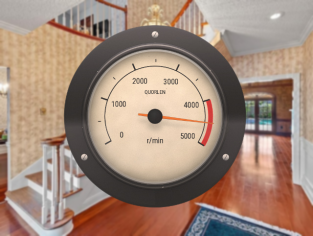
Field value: 4500 rpm
